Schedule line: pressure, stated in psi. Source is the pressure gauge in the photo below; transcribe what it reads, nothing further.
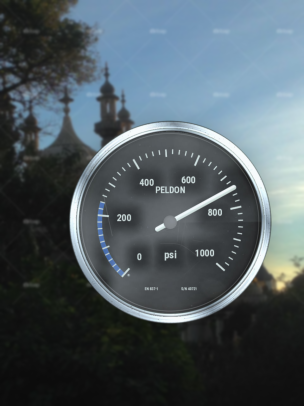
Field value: 740 psi
